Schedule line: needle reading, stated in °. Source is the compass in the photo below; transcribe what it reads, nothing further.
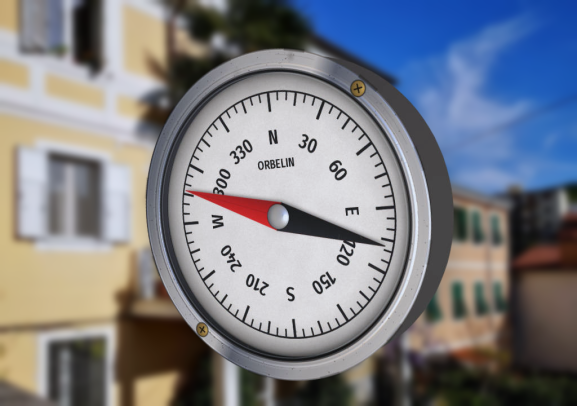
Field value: 287.5 °
